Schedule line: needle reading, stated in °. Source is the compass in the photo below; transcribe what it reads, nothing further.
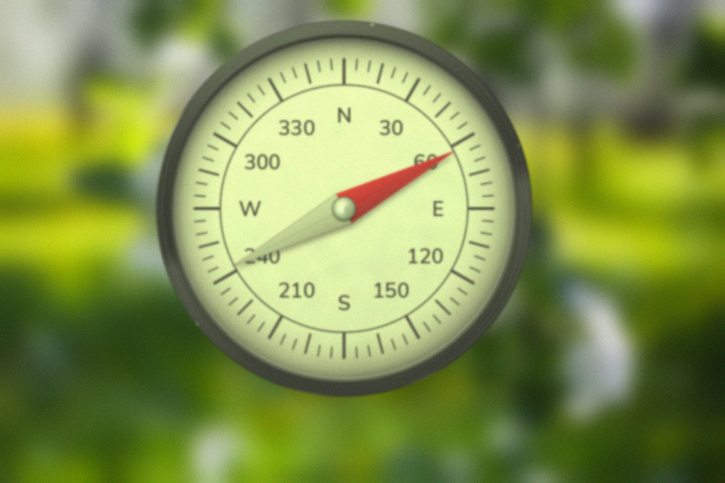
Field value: 62.5 °
